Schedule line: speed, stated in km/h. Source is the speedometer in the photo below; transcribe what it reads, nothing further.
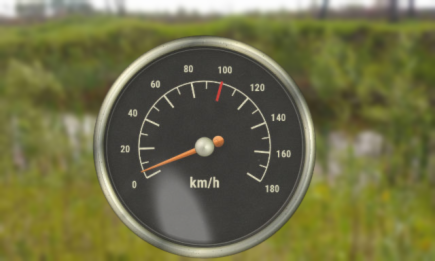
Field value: 5 km/h
